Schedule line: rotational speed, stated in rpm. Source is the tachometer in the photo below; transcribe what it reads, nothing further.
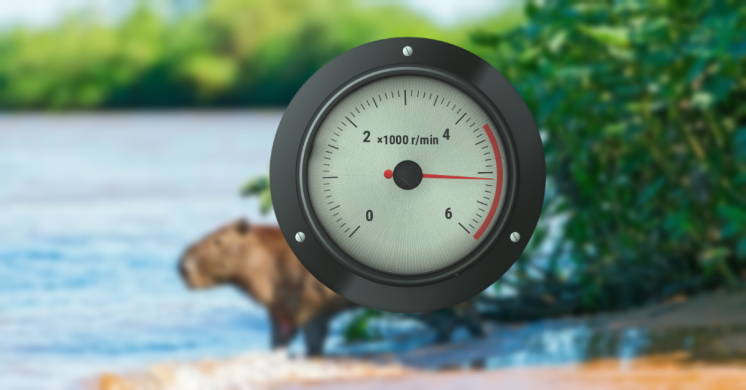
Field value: 5100 rpm
